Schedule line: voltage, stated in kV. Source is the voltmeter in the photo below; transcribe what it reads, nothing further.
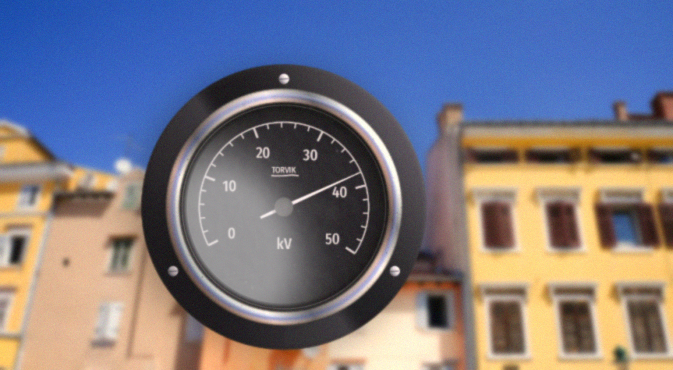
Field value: 38 kV
